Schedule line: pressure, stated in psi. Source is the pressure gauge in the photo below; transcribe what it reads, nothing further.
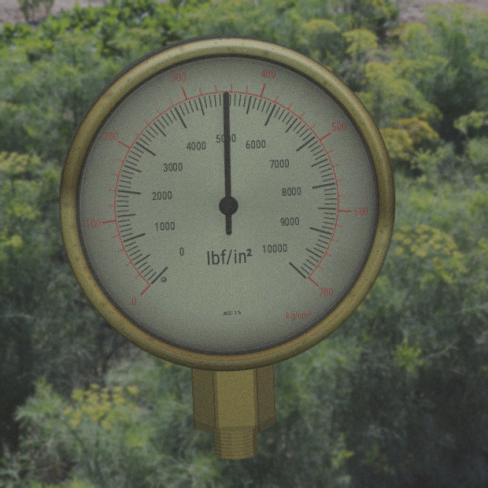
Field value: 5000 psi
